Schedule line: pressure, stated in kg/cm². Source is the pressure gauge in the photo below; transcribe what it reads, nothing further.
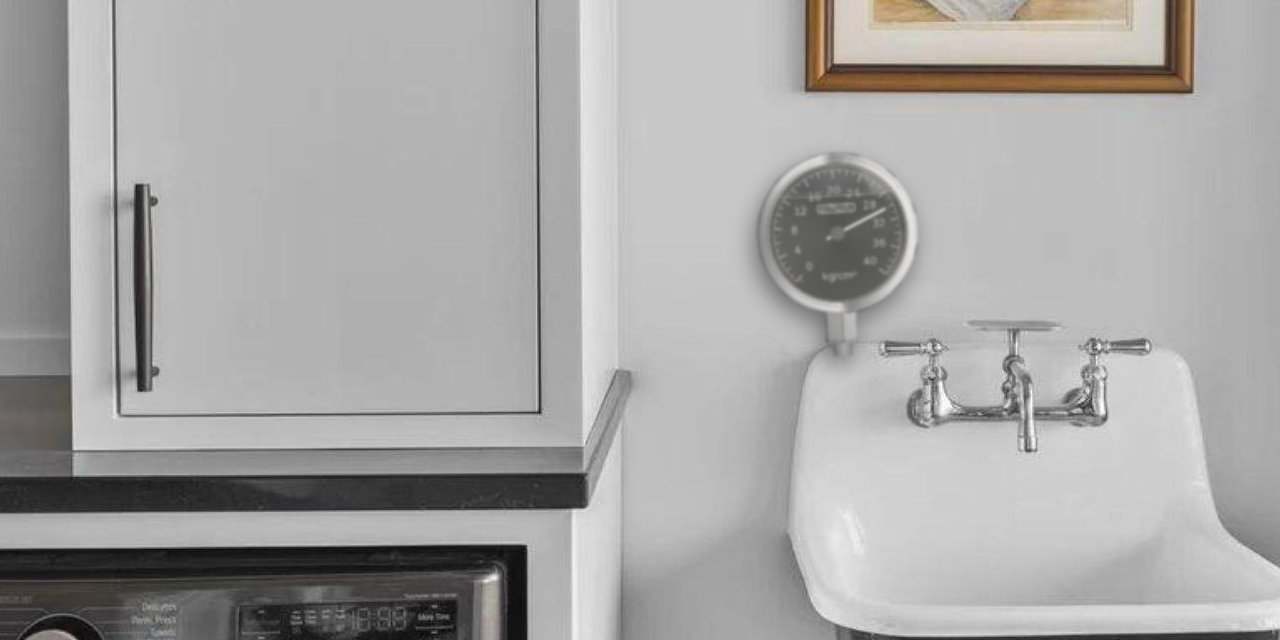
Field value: 30 kg/cm²
